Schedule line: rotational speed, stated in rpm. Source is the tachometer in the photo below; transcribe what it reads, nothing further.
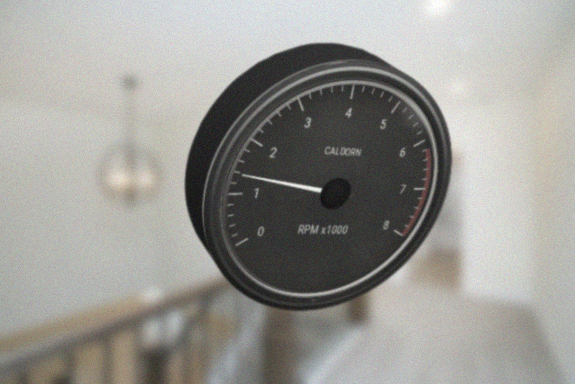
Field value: 1400 rpm
